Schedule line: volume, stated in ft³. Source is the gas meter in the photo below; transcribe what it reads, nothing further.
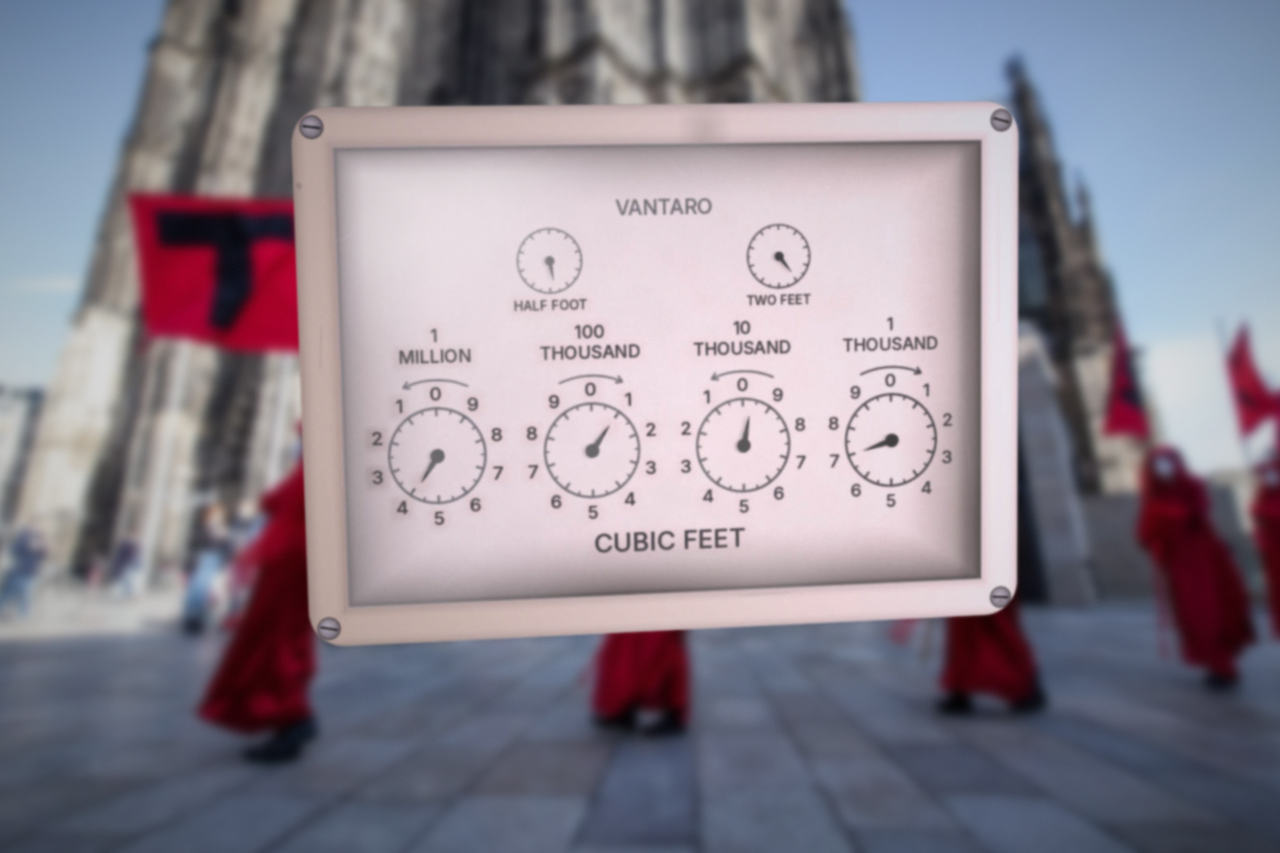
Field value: 409700 ft³
